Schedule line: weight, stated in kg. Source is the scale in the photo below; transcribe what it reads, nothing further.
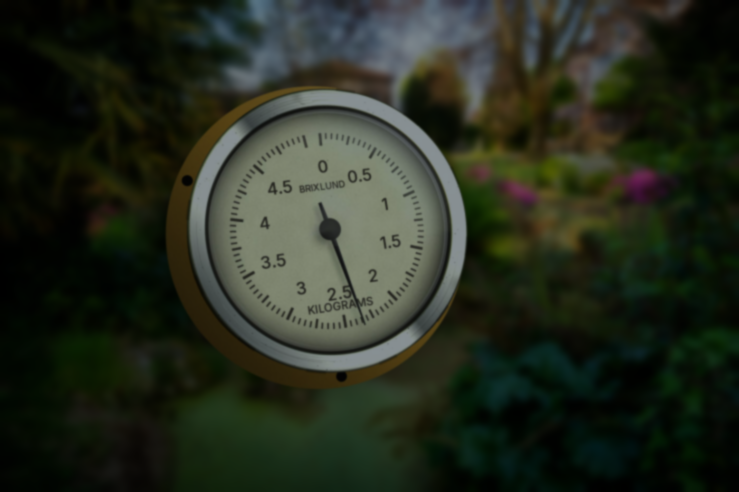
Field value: 2.35 kg
